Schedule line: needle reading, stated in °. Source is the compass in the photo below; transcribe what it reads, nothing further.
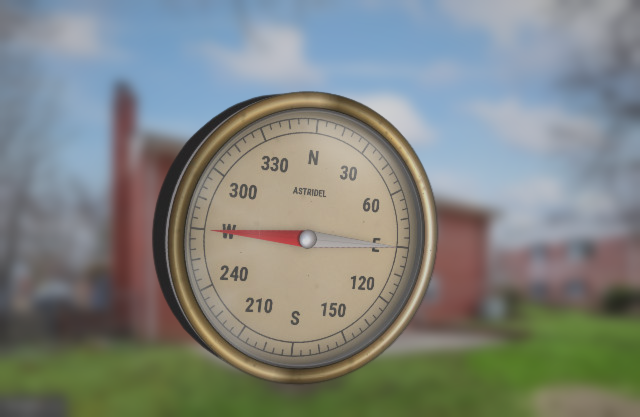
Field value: 270 °
